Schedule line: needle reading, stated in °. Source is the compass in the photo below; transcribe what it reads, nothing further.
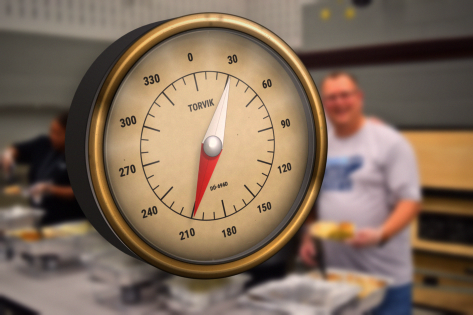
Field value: 210 °
